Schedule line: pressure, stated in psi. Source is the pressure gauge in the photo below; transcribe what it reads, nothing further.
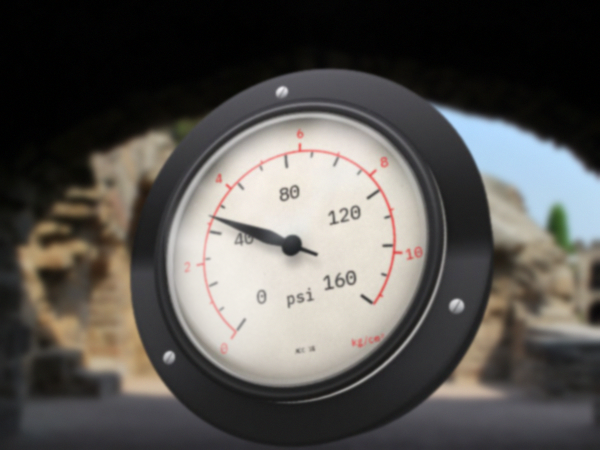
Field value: 45 psi
